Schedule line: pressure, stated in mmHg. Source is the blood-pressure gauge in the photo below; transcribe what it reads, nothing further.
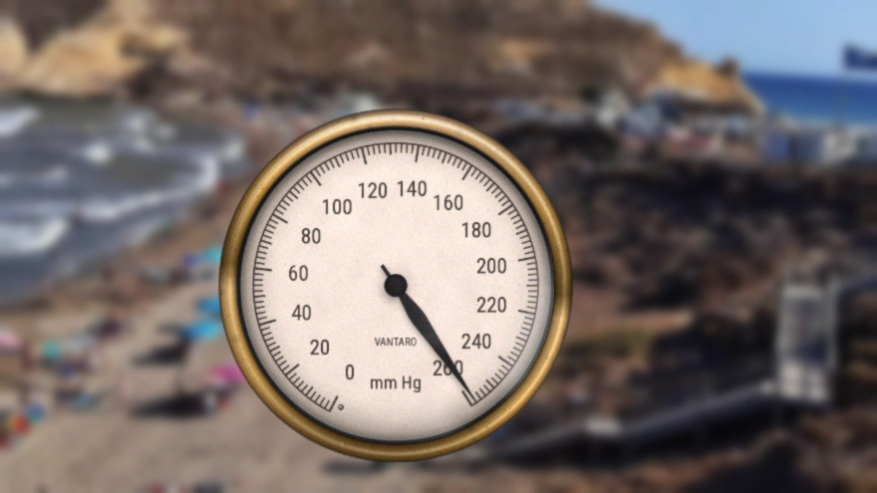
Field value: 258 mmHg
